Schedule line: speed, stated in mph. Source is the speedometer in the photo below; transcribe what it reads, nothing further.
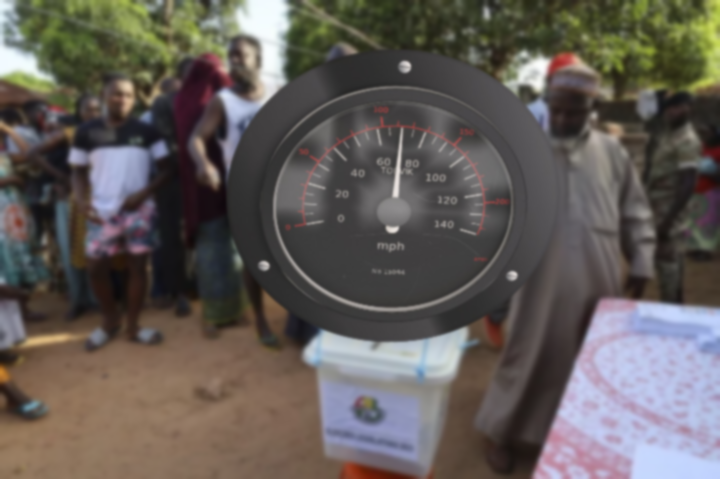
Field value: 70 mph
